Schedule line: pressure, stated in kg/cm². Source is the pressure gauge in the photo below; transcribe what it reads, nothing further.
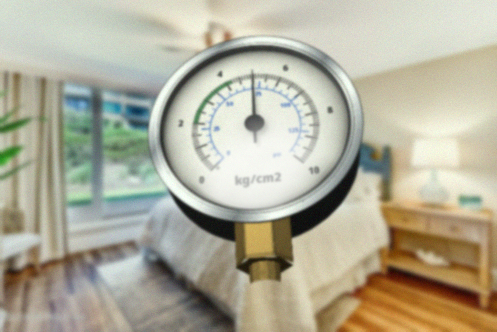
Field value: 5 kg/cm²
